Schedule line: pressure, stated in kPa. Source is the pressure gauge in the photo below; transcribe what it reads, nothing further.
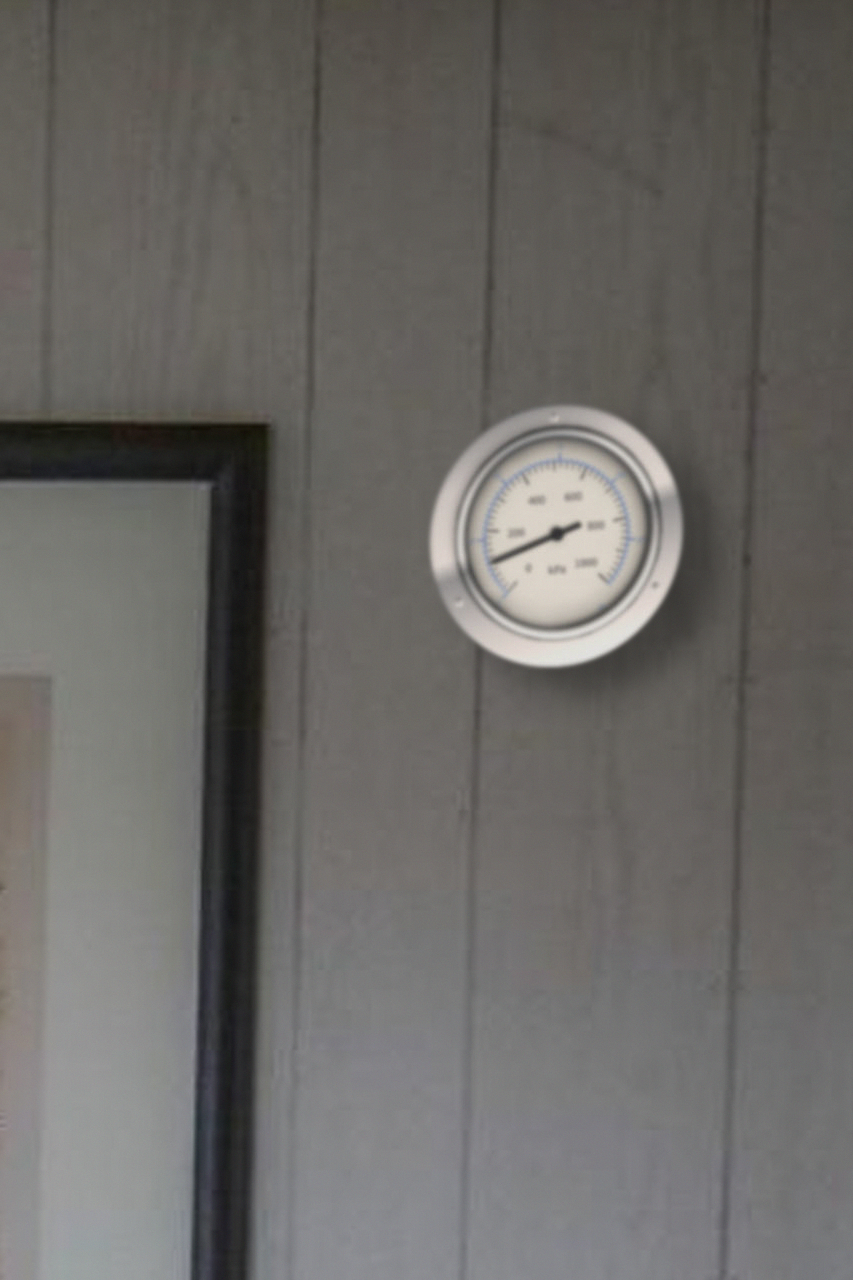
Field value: 100 kPa
